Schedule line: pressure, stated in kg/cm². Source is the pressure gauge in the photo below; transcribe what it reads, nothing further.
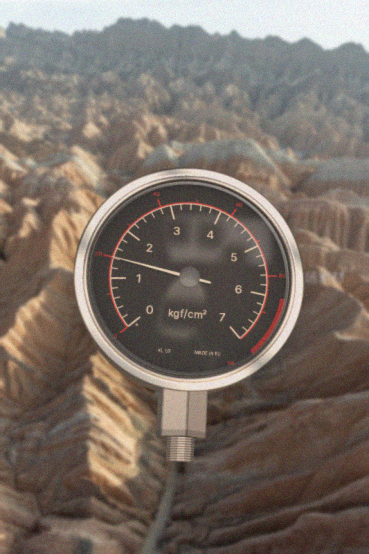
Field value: 1.4 kg/cm²
